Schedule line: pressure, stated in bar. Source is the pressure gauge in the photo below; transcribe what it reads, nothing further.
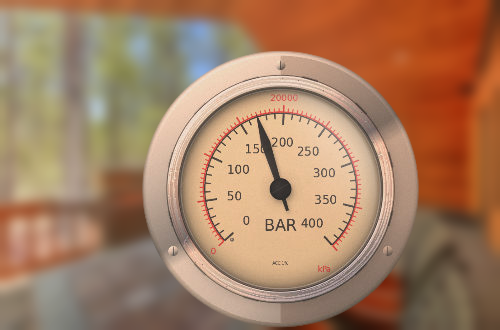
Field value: 170 bar
